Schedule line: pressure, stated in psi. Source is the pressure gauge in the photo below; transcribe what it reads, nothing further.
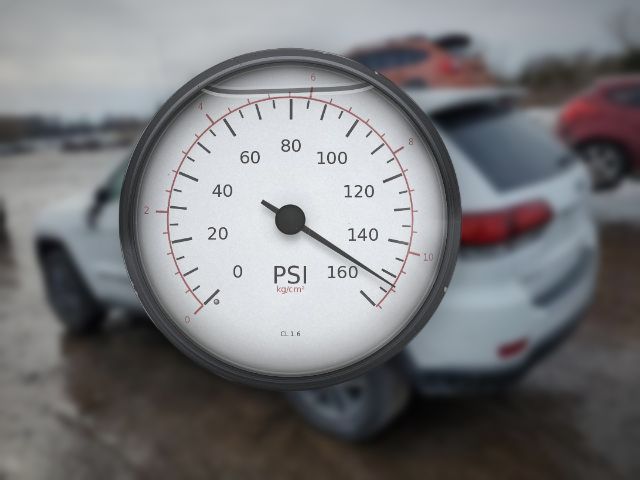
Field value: 152.5 psi
